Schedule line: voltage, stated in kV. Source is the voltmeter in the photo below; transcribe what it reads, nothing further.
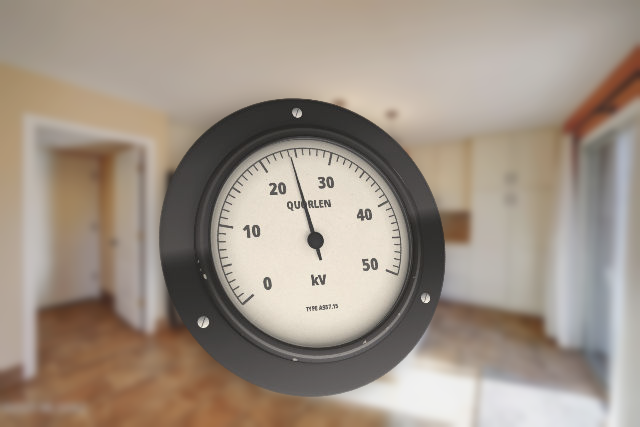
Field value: 24 kV
